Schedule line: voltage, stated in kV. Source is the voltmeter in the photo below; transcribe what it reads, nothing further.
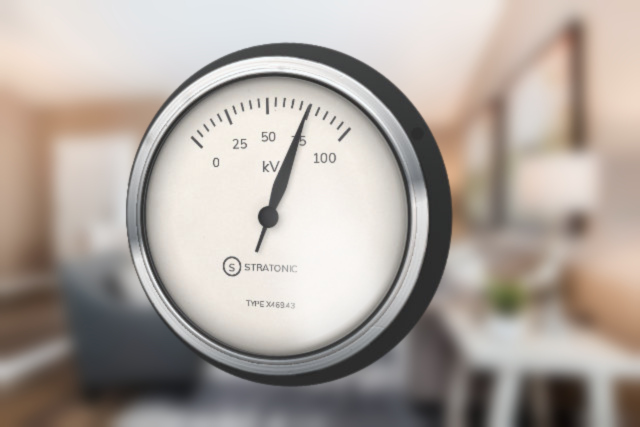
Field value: 75 kV
